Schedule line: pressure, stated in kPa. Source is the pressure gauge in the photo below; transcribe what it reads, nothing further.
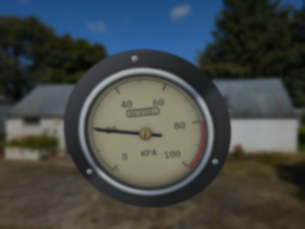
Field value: 20 kPa
